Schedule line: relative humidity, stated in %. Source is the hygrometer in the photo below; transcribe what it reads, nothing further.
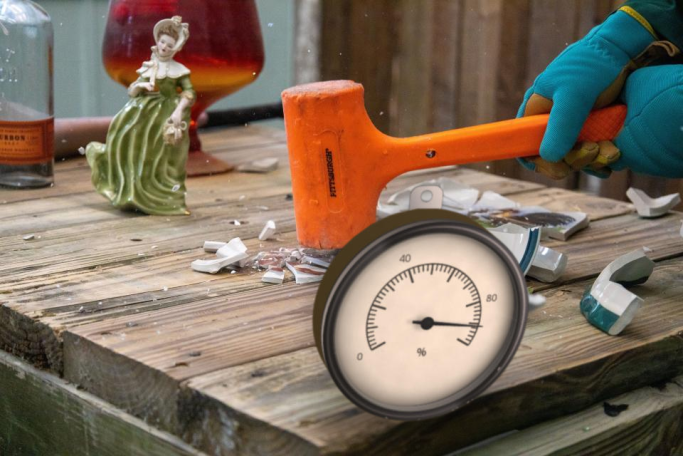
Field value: 90 %
